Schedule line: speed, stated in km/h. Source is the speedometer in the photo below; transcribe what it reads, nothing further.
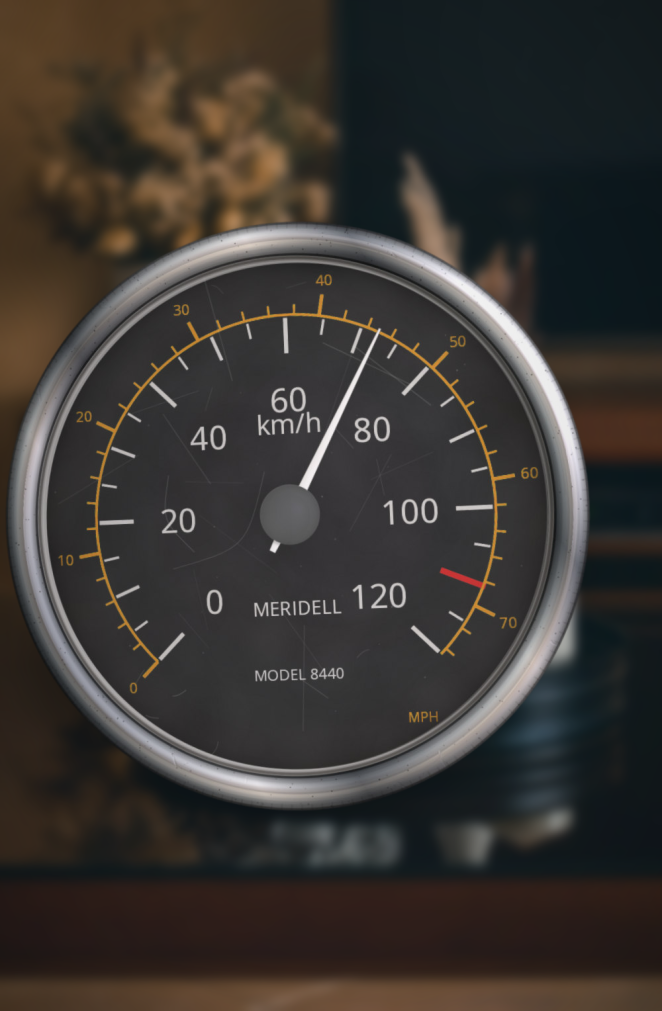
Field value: 72.5 km/h
